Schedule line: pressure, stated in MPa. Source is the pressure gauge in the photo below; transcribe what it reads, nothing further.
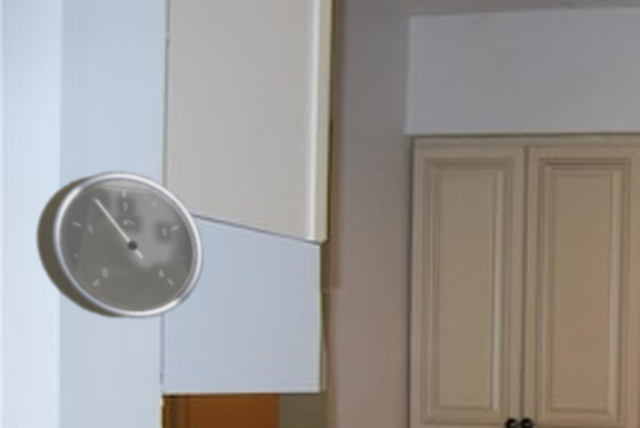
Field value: 1.5 MPa
